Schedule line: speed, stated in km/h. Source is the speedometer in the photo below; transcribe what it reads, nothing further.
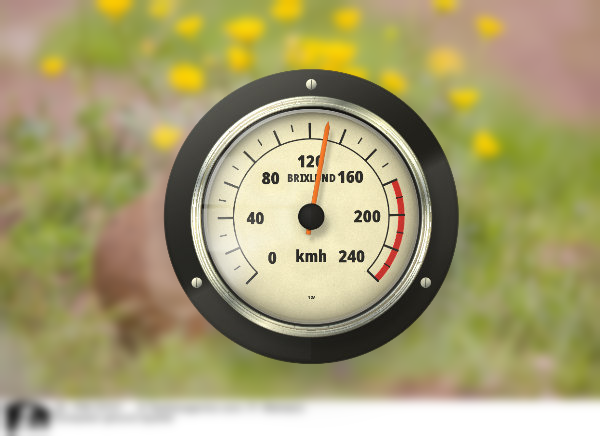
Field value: 130 km/h
